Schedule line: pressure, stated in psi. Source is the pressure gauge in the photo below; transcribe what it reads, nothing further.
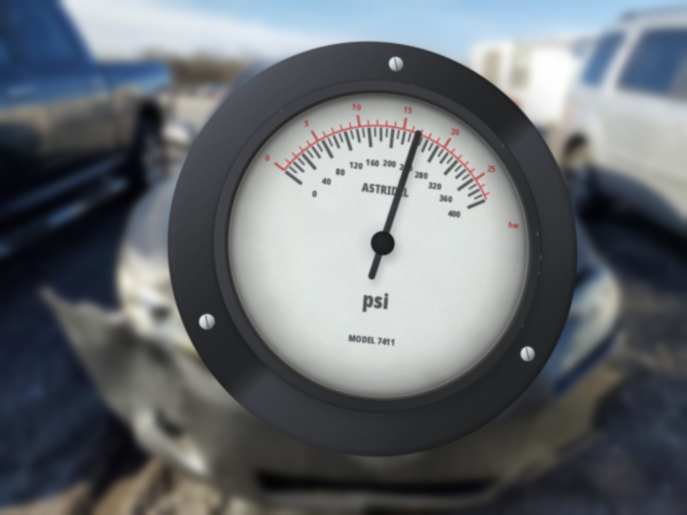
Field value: 240 psi
